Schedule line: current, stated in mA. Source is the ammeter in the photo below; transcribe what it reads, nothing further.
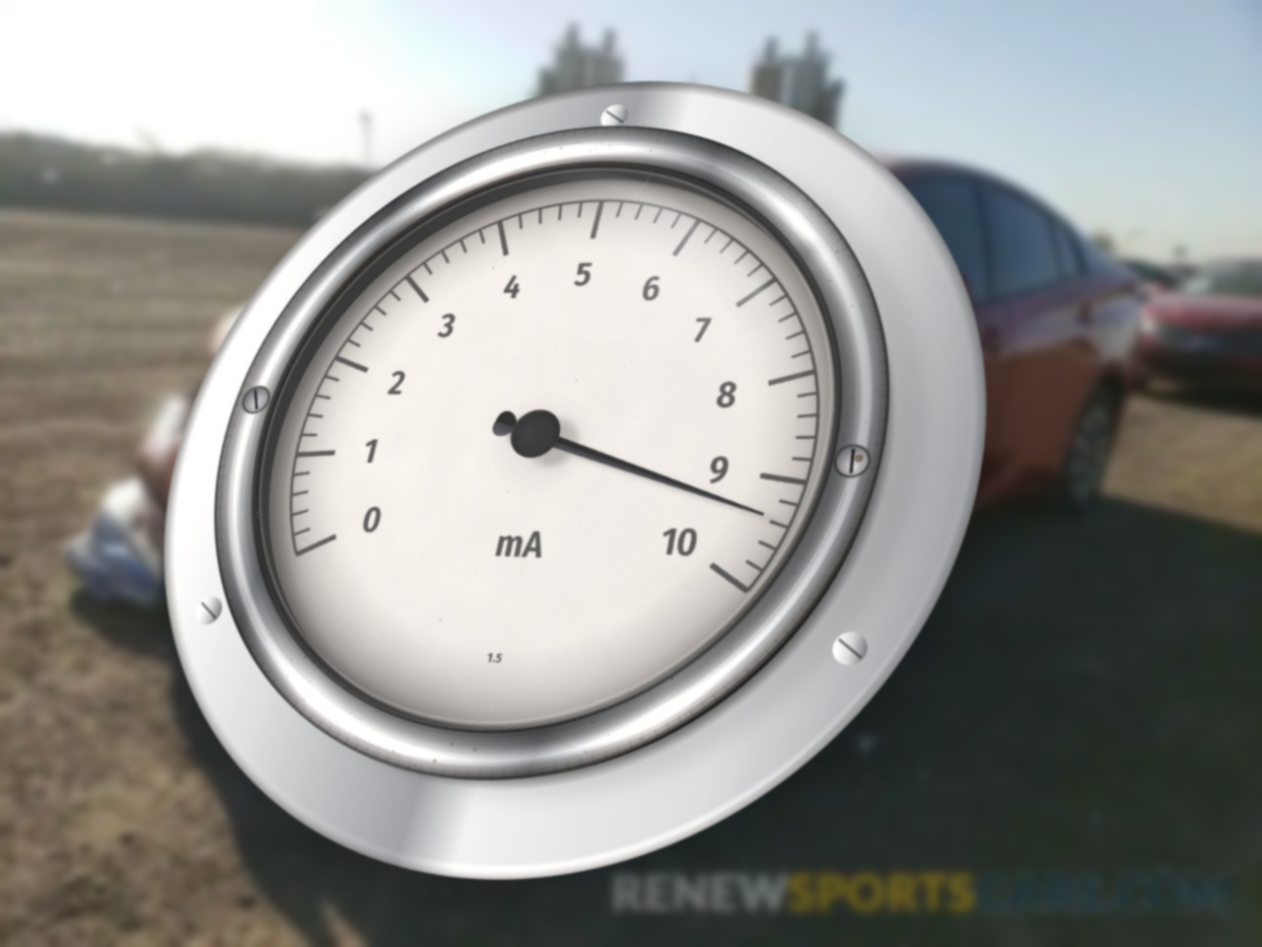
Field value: 9.4 mA
